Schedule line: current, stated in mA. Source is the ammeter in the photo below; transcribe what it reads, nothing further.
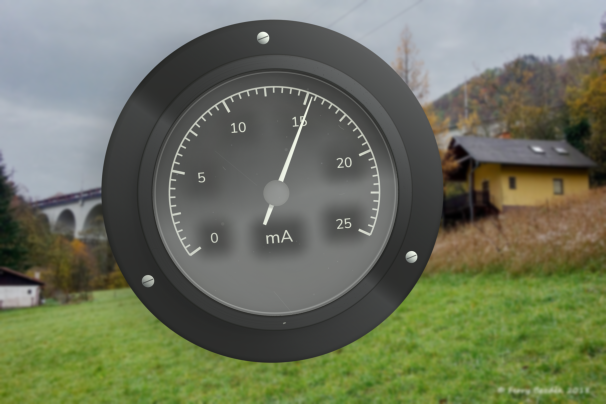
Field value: 15.25 mA
